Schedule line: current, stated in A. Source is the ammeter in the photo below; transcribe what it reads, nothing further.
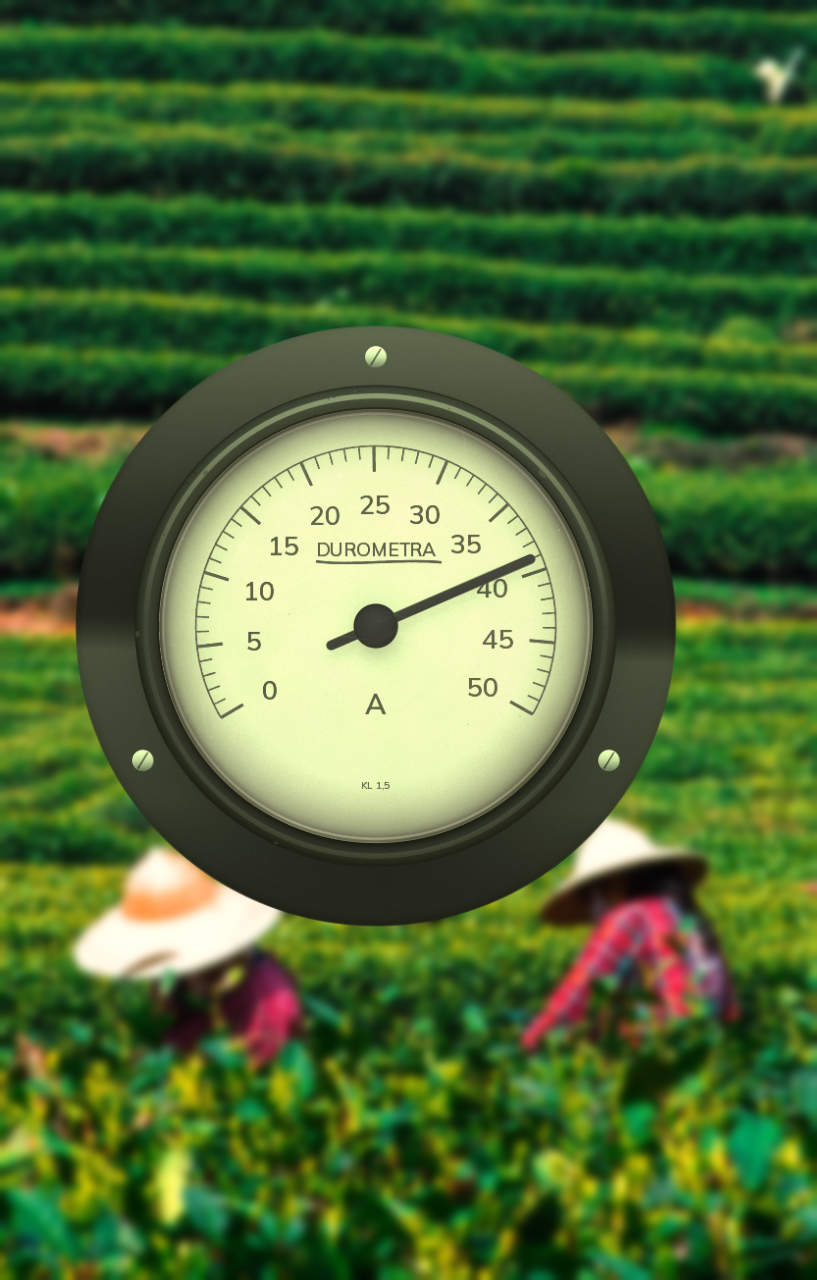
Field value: 39 A
